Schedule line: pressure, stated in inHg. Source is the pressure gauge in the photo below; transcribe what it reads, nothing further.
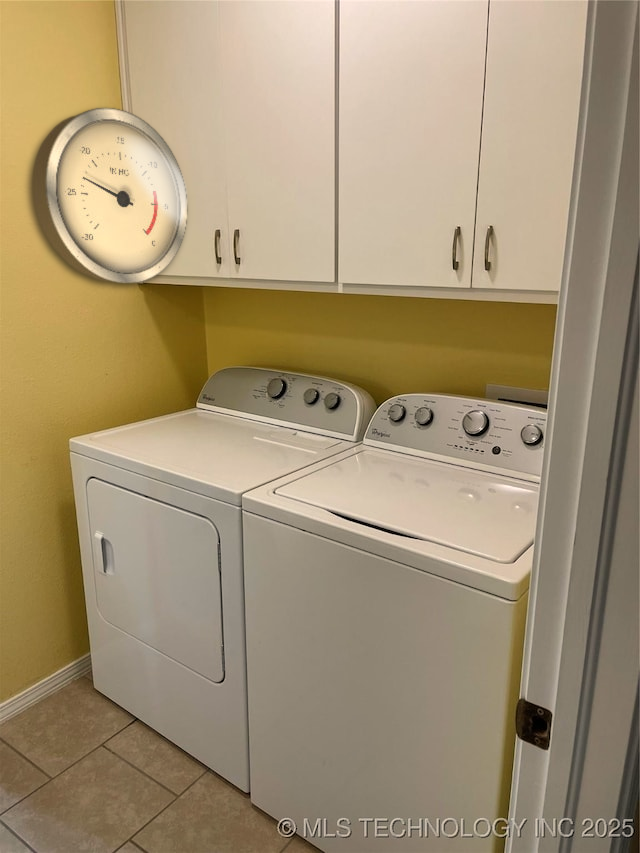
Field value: -23 inHg
